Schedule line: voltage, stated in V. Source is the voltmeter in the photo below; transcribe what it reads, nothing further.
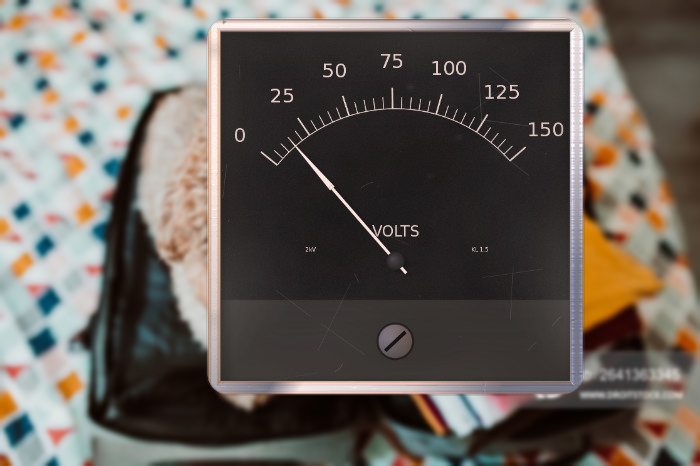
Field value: 15 V
